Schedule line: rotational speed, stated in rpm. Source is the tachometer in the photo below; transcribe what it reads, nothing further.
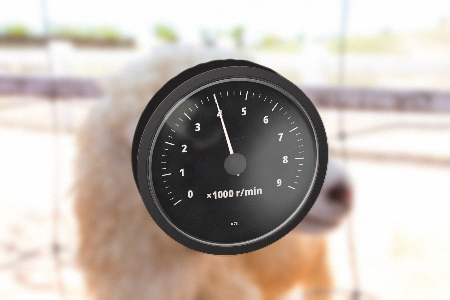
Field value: 4000 rpm
